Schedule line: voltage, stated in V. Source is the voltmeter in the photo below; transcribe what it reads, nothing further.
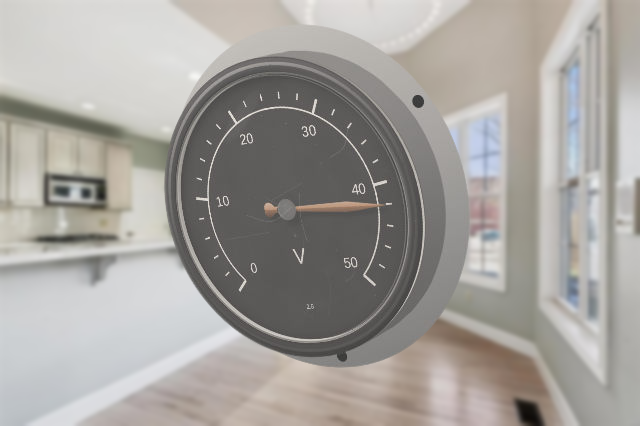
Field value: 42 V
